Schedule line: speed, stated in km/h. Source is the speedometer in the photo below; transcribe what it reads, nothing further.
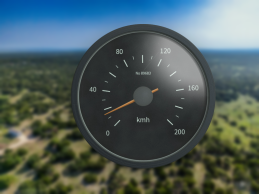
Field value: 15 km/h
